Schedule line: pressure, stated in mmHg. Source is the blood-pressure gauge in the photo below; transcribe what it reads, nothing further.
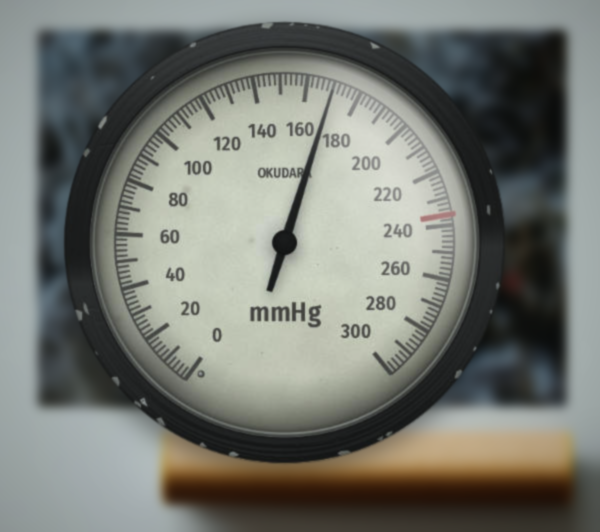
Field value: 170 mmHg
